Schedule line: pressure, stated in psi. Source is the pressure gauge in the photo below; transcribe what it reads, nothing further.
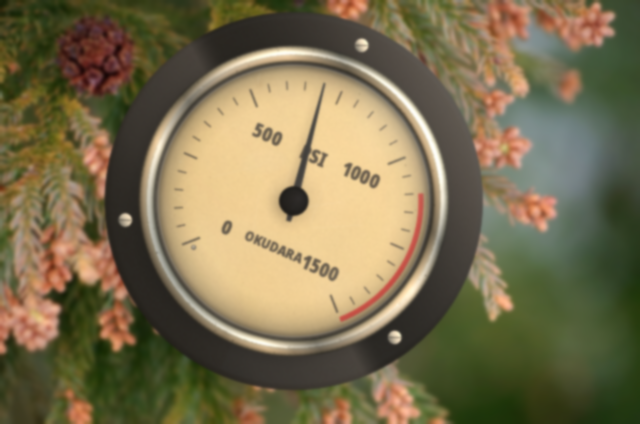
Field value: 700 psi
